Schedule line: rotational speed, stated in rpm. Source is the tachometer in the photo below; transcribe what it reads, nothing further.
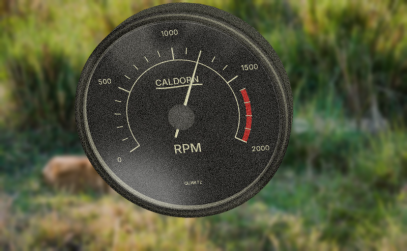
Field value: 1200 rpm
